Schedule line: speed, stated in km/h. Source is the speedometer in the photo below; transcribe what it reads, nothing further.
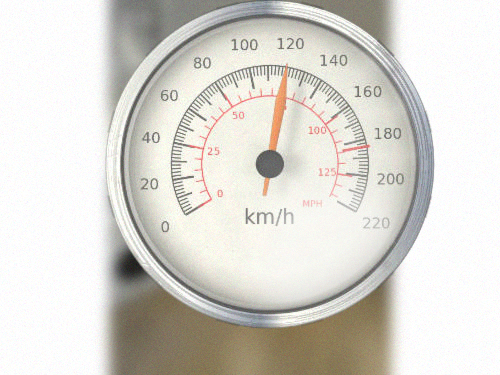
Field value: 120 km/h
